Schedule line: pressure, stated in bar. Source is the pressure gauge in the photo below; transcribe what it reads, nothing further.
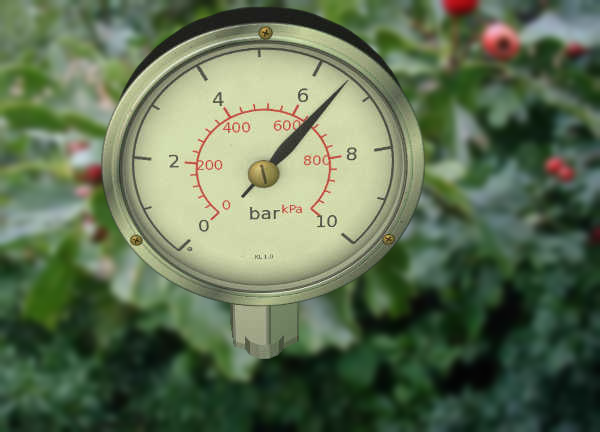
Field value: 6.5 bar
